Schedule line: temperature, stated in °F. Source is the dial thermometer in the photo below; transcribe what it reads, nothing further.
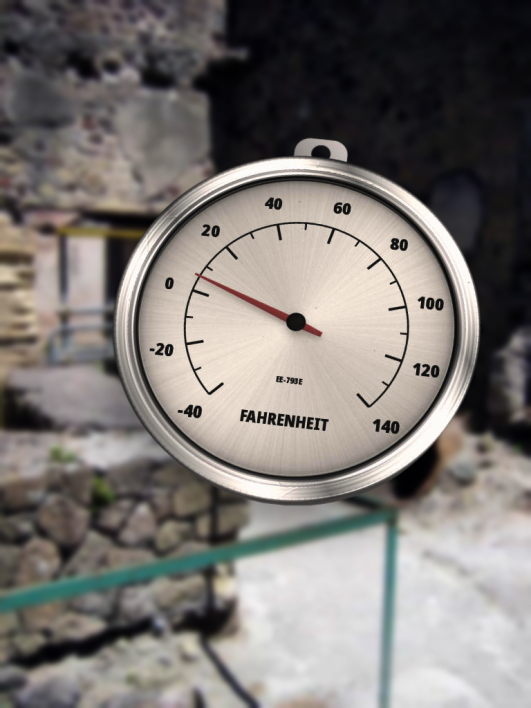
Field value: 5 °F
